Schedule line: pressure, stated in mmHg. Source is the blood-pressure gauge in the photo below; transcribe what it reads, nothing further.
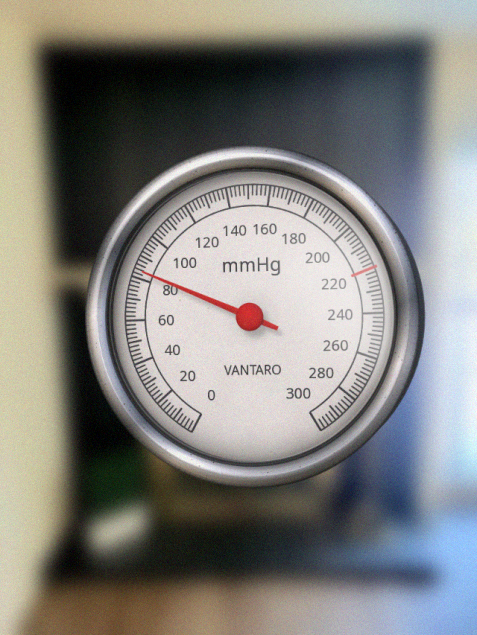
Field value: 84 mmHg
